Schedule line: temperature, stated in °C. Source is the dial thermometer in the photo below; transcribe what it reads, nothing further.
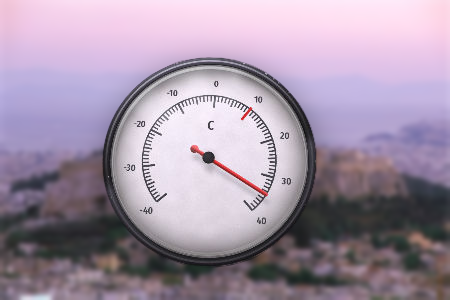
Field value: 35 °C
